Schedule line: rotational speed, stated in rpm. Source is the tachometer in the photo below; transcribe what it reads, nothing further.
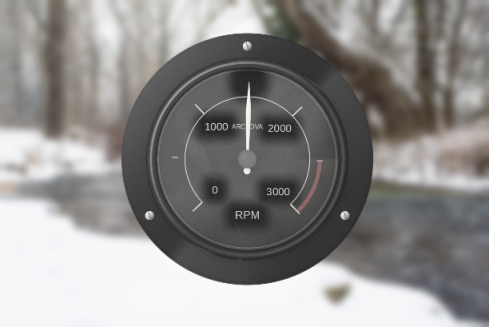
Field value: 1500 rpm
